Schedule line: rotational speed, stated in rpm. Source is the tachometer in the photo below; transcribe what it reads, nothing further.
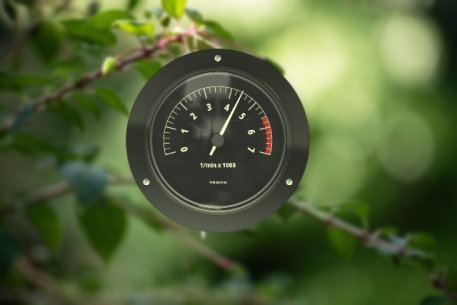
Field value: 4400 rpm
